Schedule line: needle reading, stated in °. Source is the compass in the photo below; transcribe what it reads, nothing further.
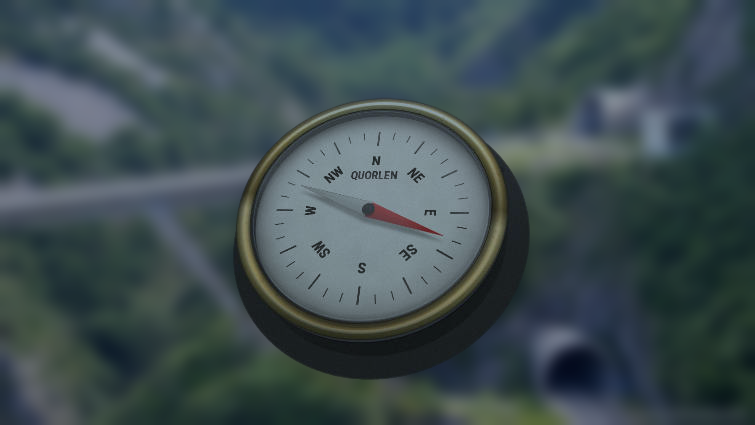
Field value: 110 °
